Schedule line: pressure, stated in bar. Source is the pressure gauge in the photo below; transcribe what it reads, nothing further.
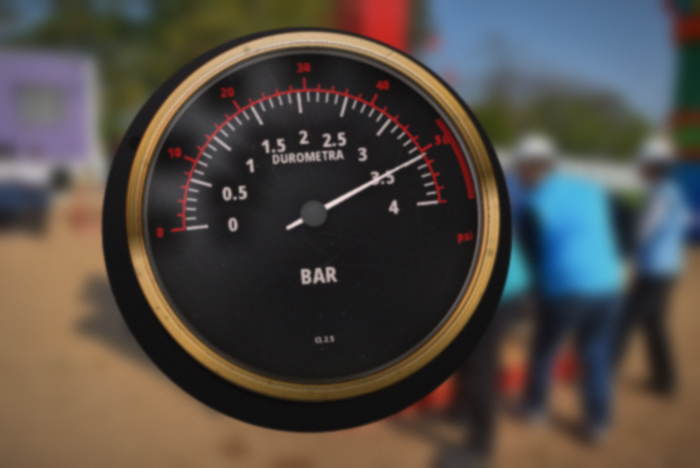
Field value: 3.5 bar
